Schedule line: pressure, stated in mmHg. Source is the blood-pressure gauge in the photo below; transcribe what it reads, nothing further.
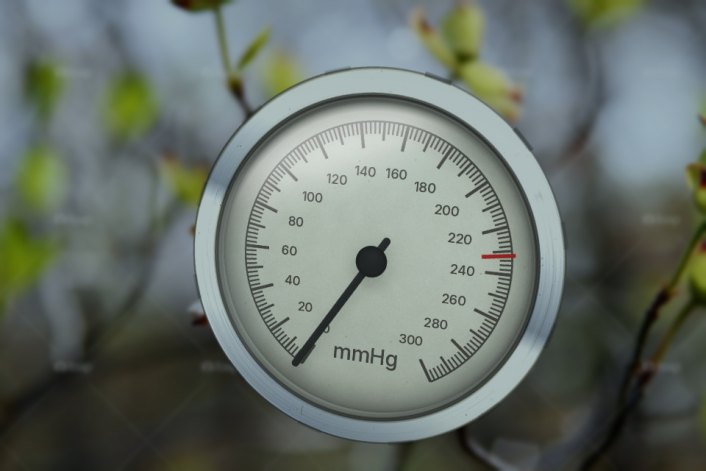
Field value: 2 mmHg
